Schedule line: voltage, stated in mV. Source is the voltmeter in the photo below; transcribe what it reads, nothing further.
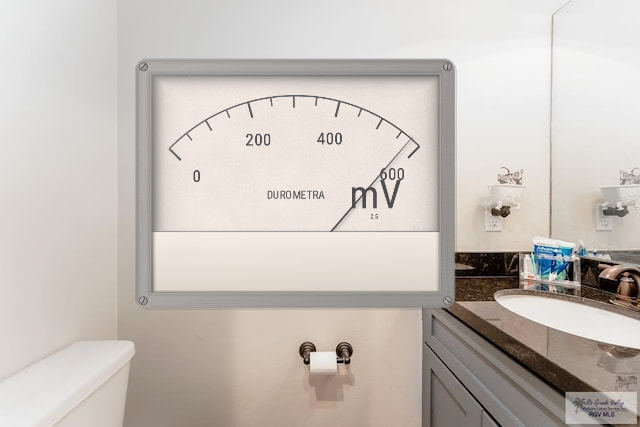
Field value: 575 mV
